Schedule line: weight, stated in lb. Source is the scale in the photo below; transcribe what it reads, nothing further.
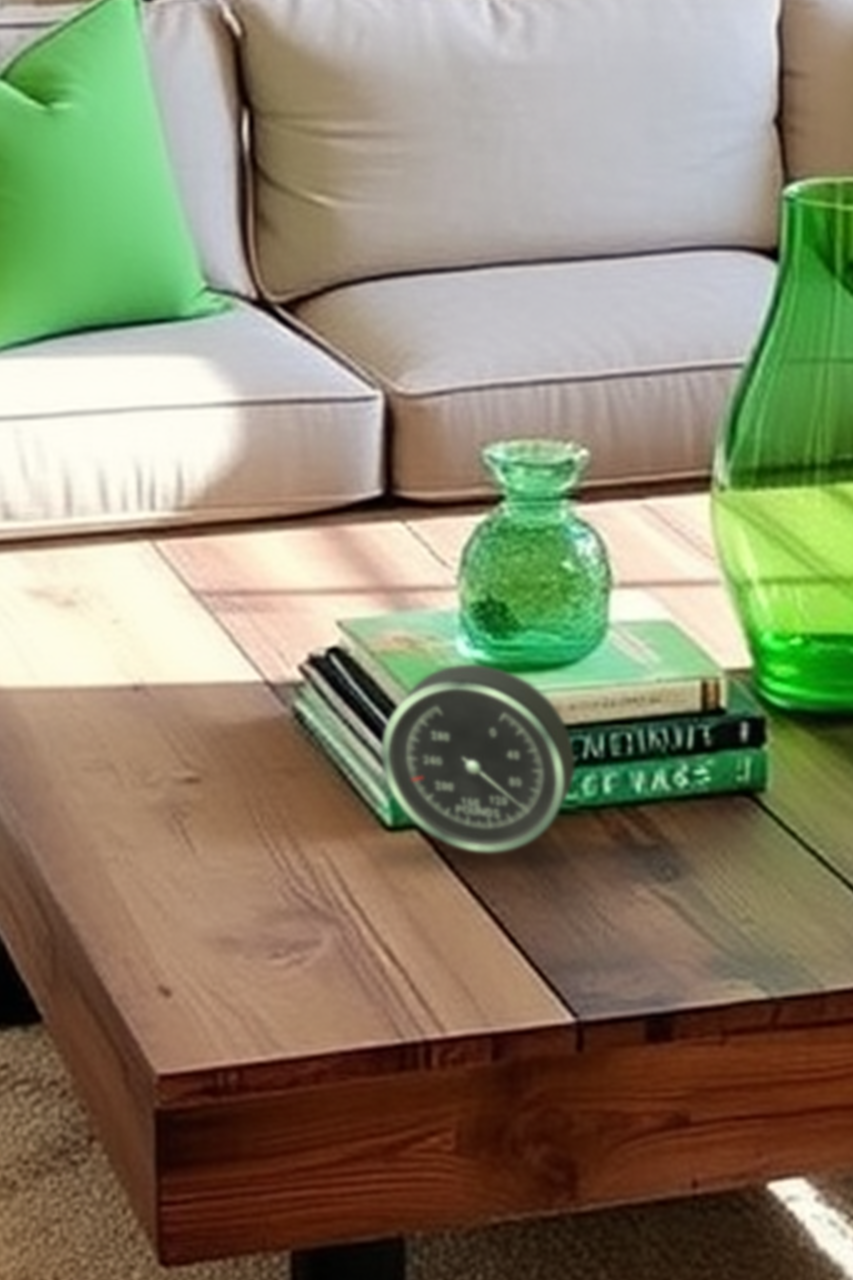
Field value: 100 lb
